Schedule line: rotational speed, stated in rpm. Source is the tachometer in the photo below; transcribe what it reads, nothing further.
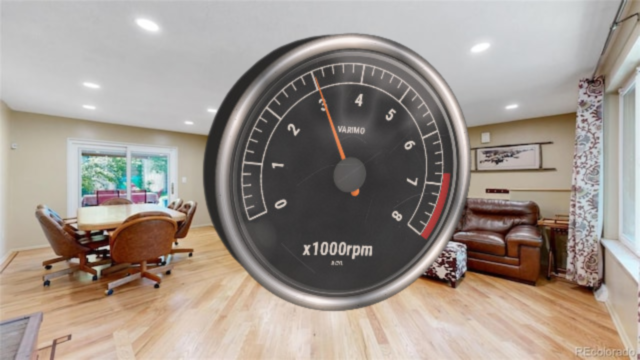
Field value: 3000 rpm
